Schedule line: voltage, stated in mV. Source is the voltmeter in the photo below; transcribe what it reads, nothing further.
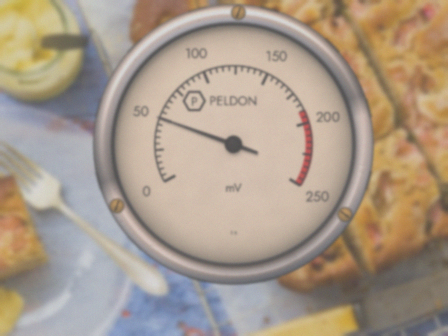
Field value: 50 mV
